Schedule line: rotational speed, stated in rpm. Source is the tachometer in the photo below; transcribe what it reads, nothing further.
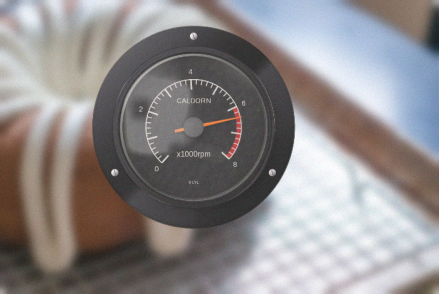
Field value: 6400 rpm
